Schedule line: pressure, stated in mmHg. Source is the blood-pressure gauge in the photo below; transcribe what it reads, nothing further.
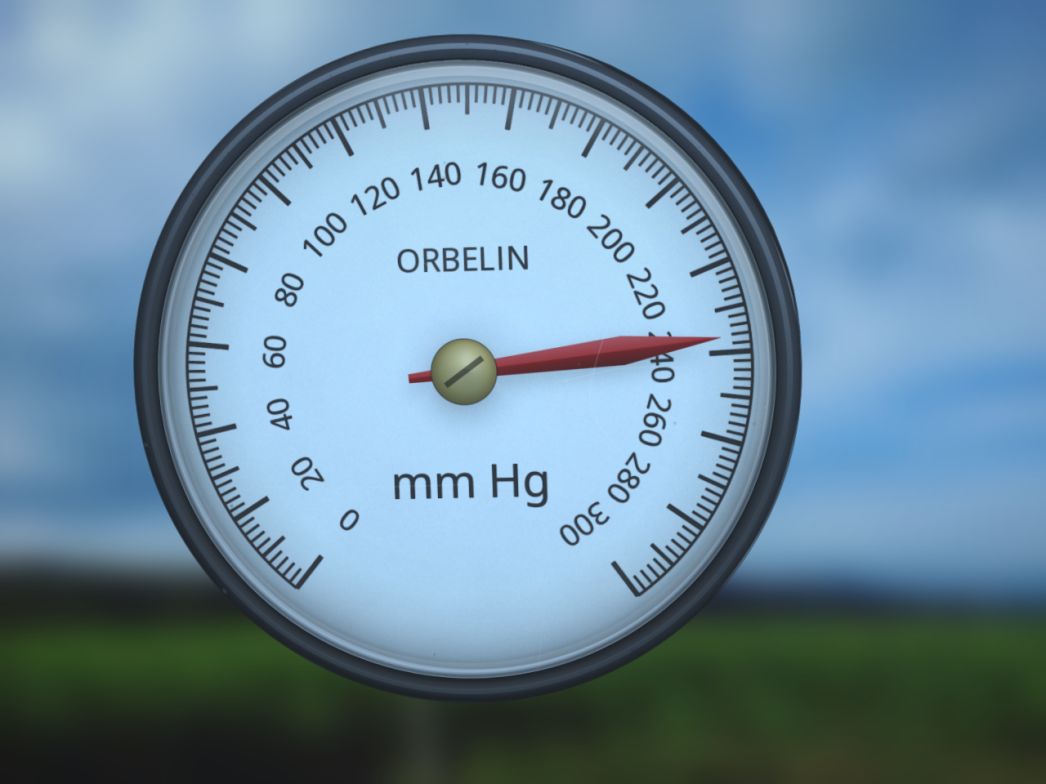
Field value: 236 mmHg
